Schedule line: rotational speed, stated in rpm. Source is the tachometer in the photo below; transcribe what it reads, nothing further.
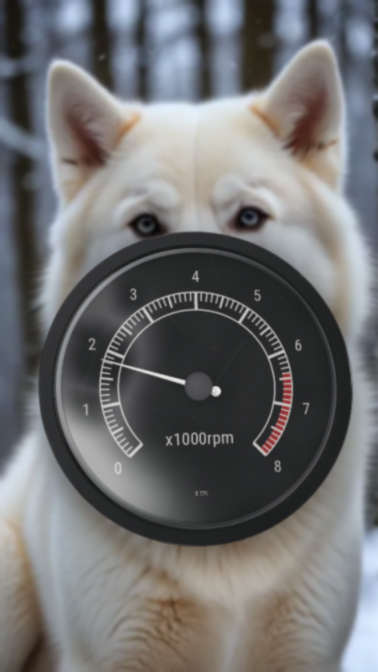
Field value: 1800 rpm
